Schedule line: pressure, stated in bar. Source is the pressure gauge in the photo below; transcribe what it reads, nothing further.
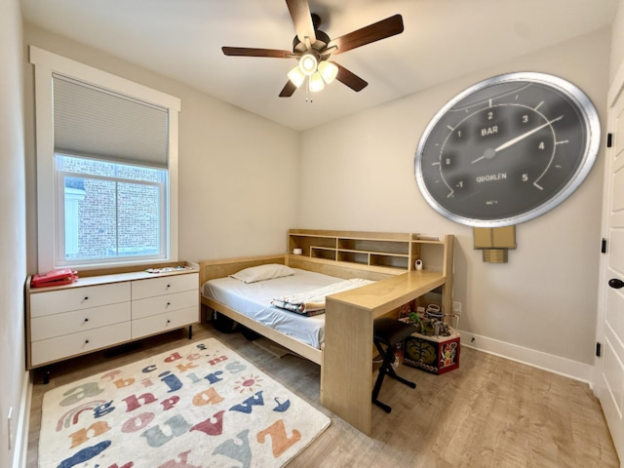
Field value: 3.5 bar
